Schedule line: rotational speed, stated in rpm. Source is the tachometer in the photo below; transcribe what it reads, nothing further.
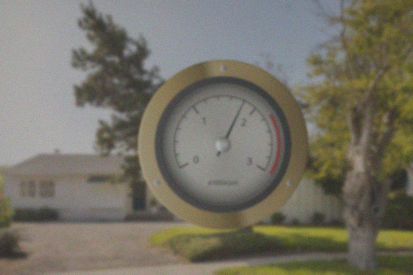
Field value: 1800 rpm
